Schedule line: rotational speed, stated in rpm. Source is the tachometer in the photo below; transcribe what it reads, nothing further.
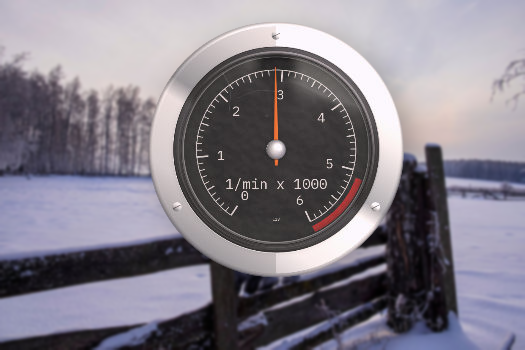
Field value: 2900 rpm
